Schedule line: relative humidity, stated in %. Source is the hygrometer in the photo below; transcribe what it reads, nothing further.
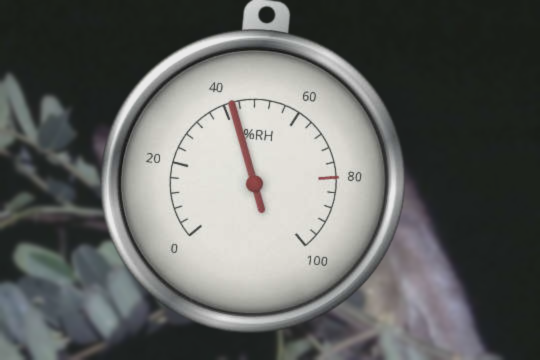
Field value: 42 %
